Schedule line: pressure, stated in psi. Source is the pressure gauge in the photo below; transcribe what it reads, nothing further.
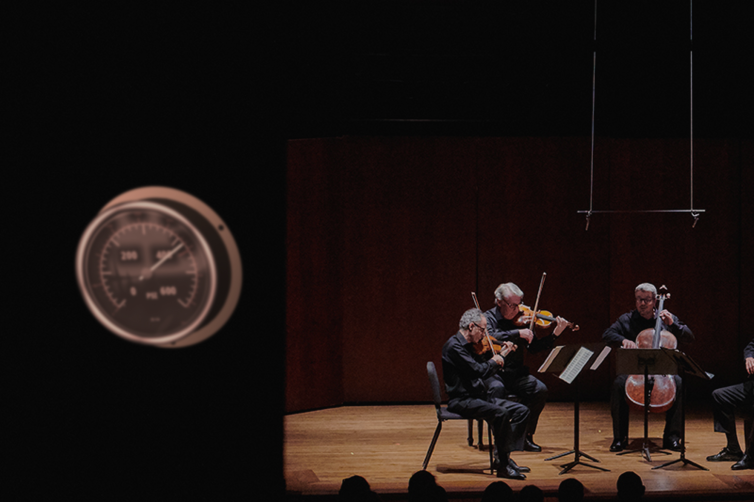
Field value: 420 psi
